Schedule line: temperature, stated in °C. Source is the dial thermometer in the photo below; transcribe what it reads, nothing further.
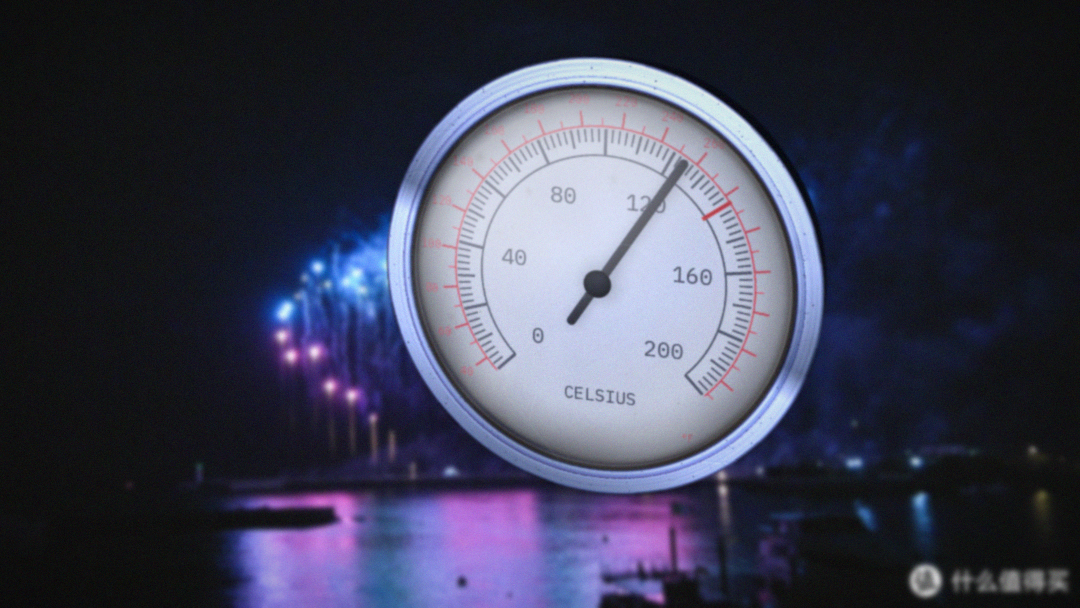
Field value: 124 °C
